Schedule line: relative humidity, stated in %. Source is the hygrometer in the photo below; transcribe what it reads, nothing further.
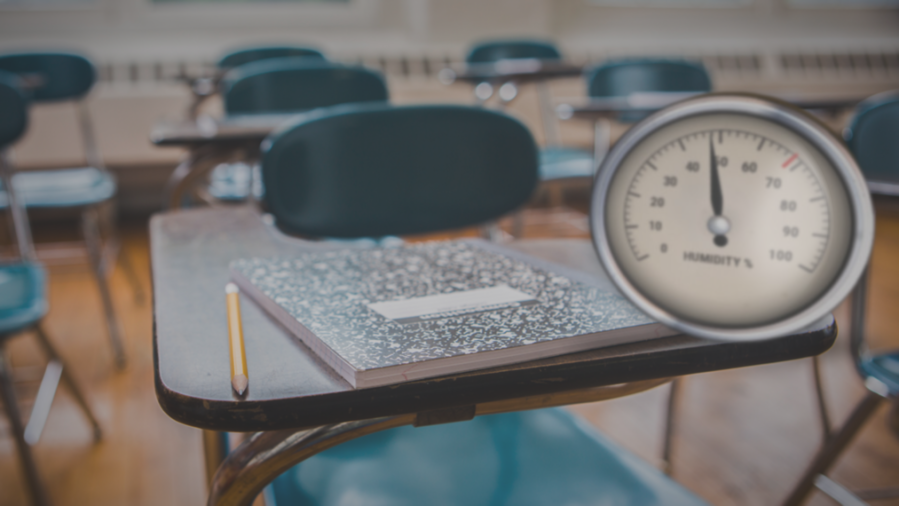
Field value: 48 %
